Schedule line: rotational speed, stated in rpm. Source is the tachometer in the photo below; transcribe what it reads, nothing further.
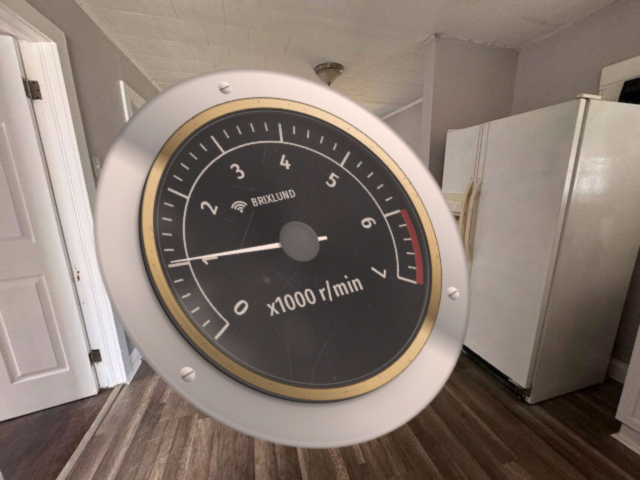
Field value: 1000 rpm
